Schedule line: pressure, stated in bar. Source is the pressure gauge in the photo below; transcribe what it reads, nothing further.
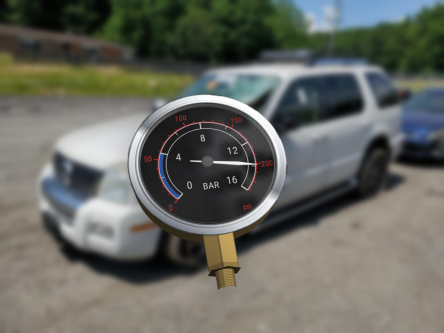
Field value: 14 bar
